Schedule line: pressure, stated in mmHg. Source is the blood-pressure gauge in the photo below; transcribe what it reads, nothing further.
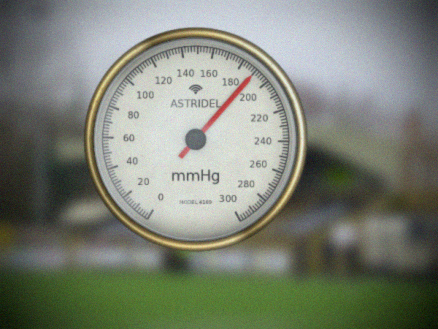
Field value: 190 mmHg
